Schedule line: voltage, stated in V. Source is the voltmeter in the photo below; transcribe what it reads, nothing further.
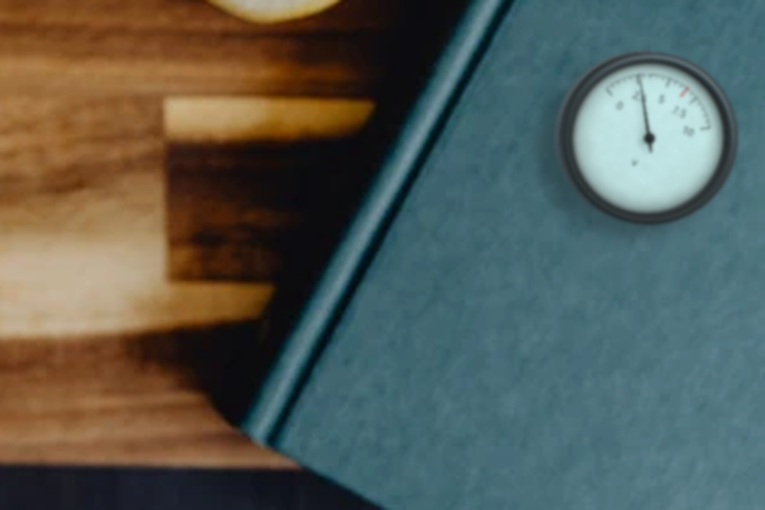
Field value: 2.5 V
